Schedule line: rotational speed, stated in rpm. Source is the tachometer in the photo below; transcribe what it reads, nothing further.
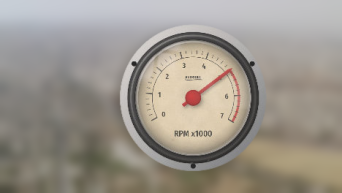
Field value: 5000 rpm
